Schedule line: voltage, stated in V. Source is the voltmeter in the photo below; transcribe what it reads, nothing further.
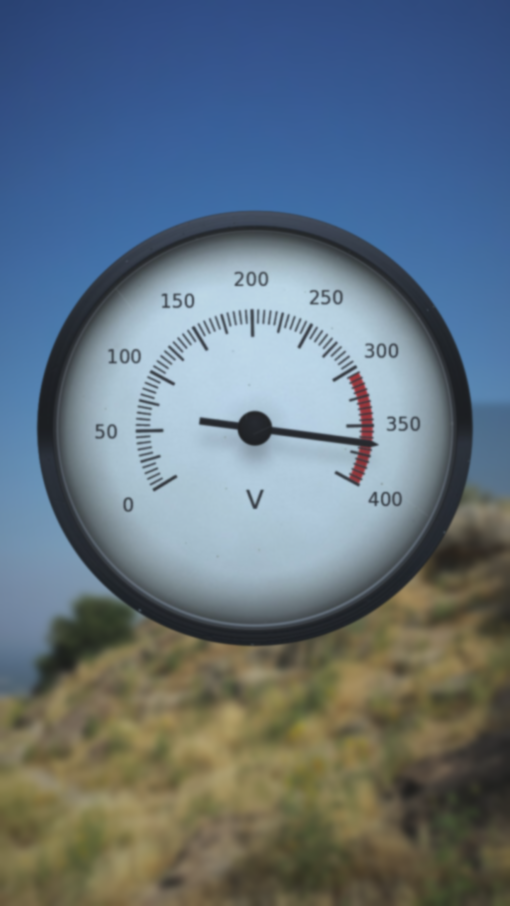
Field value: 365 V
